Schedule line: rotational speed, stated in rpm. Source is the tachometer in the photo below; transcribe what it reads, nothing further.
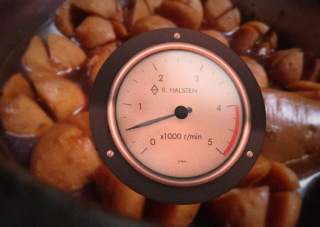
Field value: 500 rpm
